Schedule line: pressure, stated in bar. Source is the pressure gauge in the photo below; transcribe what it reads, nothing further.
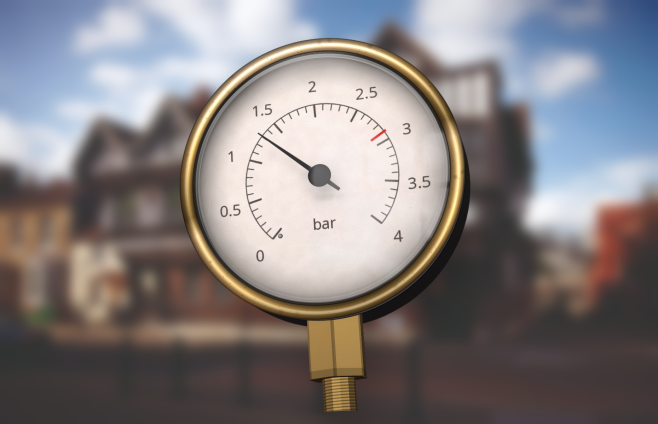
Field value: 1.3 bar
